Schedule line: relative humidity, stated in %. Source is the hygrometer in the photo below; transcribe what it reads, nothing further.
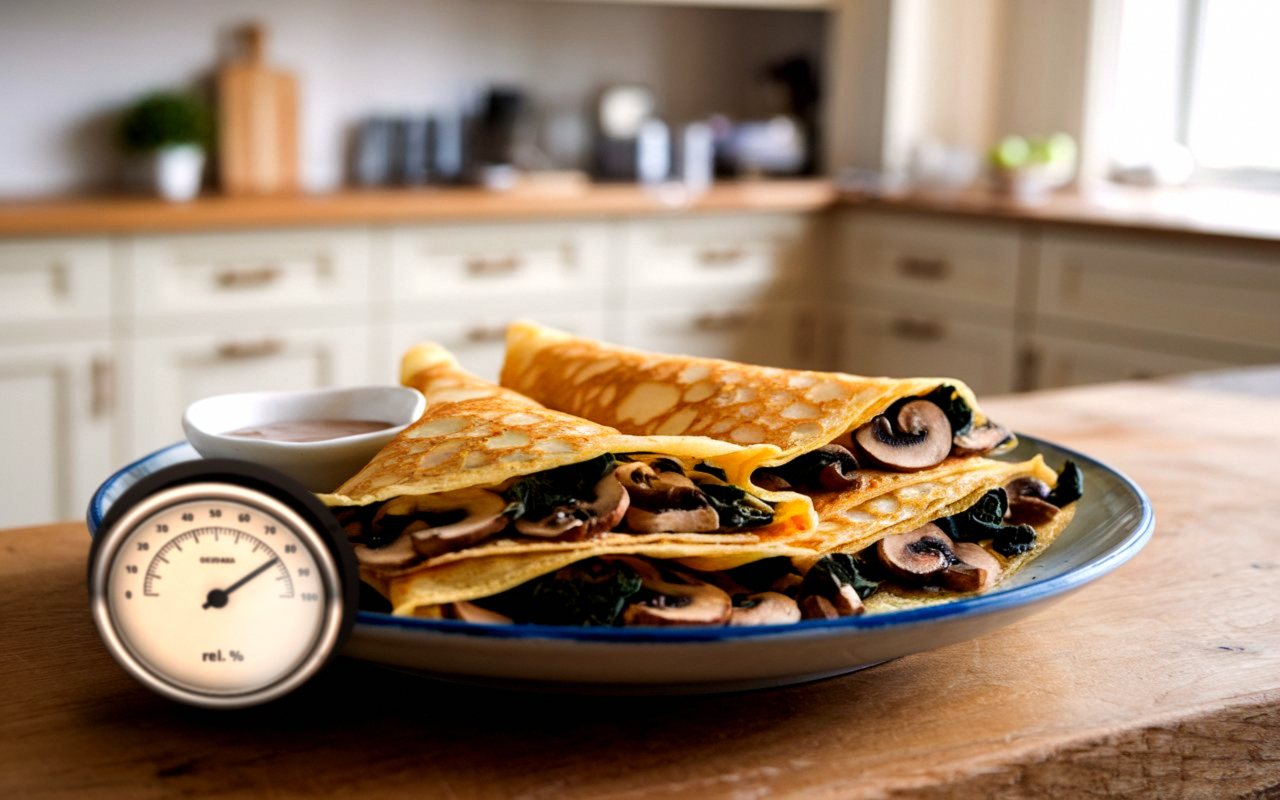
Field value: 80 %
